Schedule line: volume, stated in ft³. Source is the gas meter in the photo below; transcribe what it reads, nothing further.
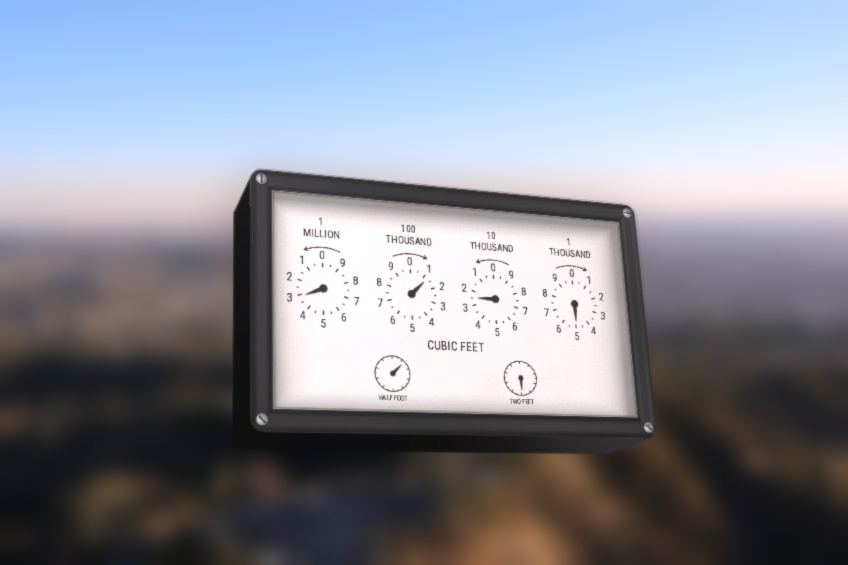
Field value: 312500 ft³
